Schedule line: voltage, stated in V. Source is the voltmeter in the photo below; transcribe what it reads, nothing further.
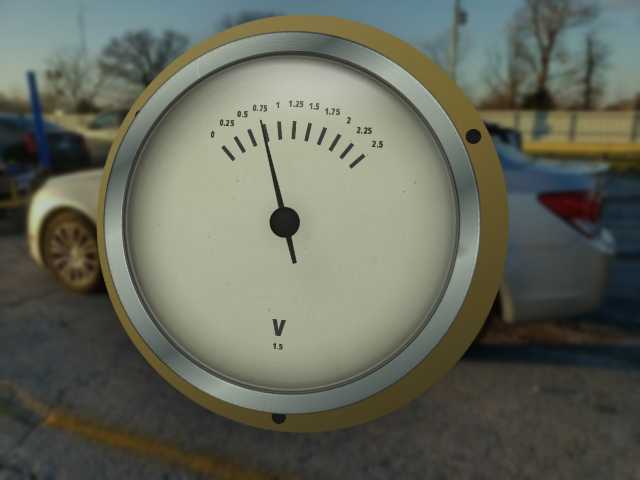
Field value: 0.75 V
